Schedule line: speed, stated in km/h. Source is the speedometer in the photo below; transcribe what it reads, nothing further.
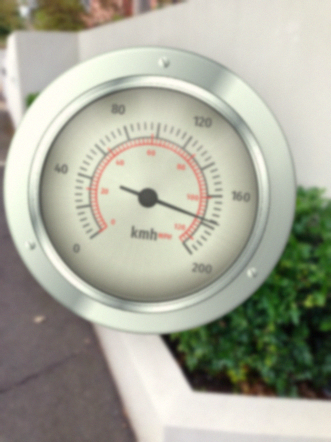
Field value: 176 km/h
